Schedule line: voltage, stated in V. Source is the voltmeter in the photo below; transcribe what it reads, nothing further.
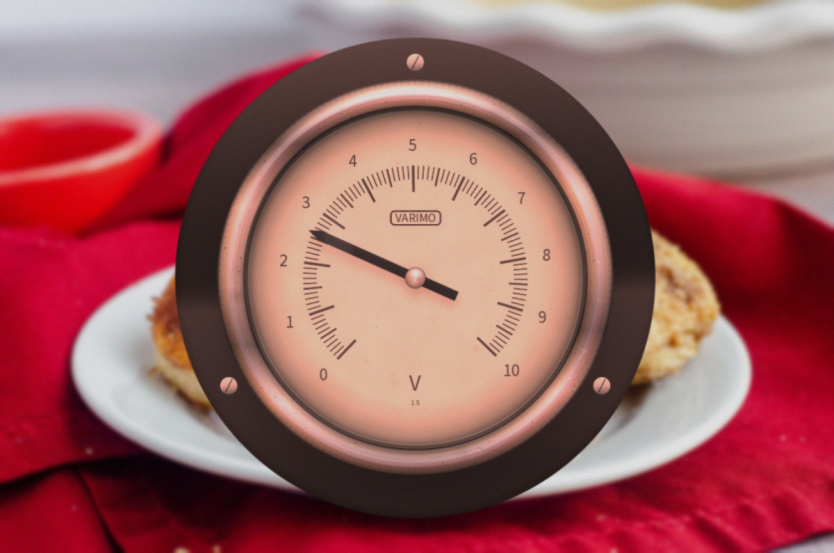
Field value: 2.6 V
